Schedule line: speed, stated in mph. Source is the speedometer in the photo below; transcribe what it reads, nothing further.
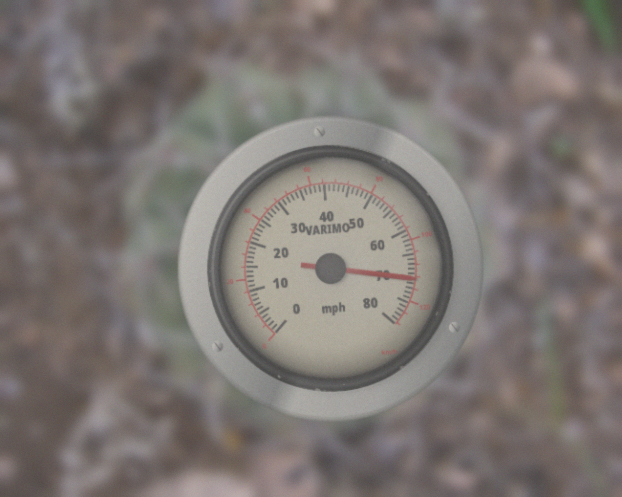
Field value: 70 mph
